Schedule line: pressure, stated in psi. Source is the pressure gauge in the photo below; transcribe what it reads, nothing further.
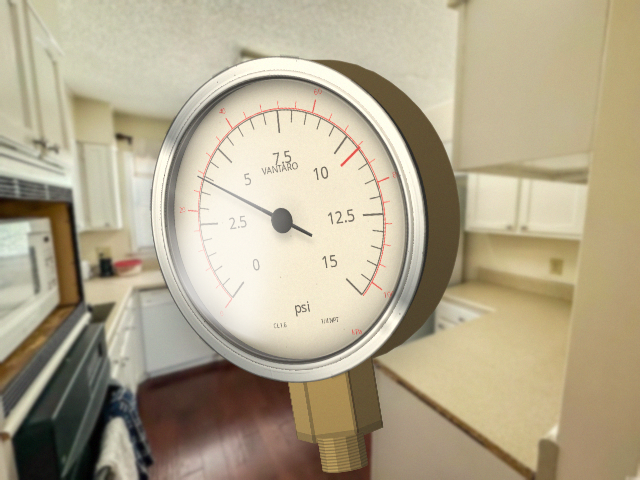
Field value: 4 psi
